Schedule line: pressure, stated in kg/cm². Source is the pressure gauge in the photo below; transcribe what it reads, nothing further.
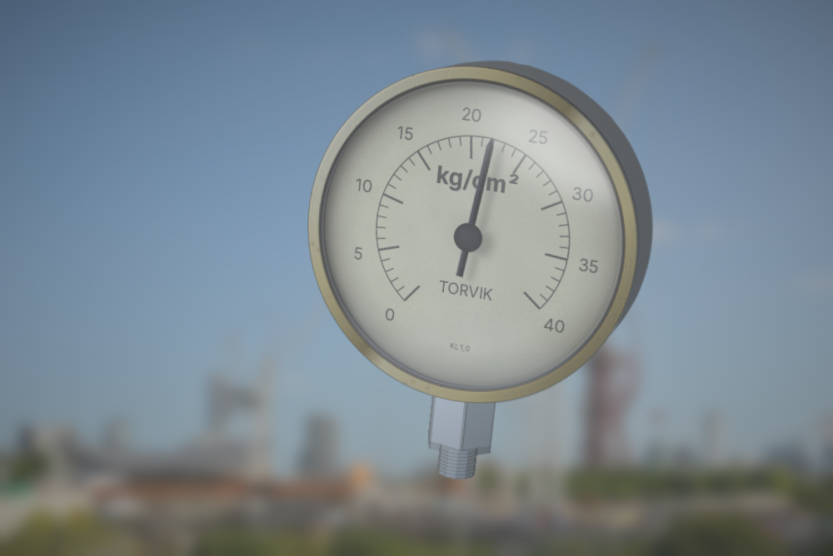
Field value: 22 kg/cm²
